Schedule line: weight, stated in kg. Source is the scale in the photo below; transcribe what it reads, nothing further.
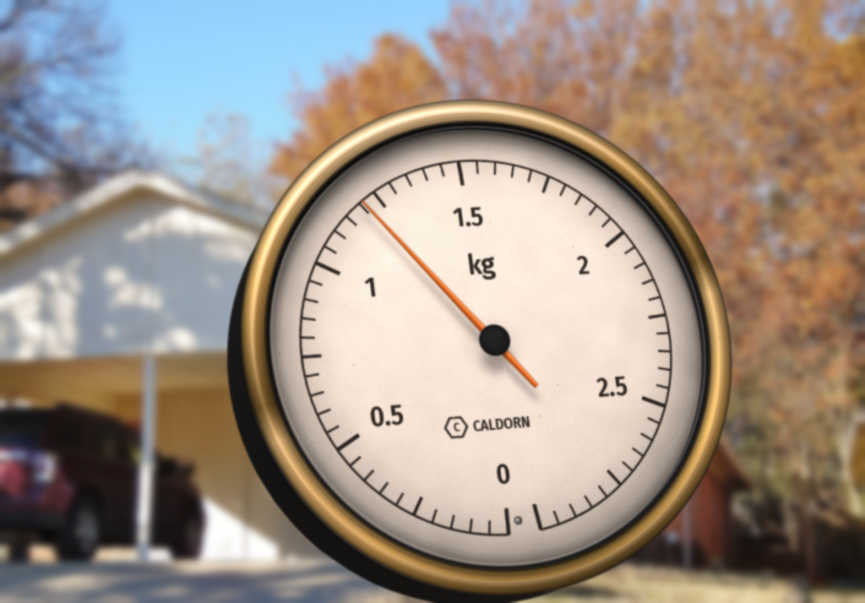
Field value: 1.2 kg
